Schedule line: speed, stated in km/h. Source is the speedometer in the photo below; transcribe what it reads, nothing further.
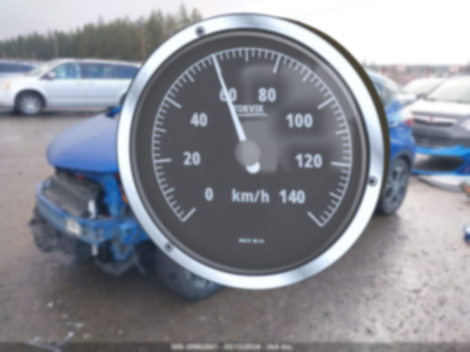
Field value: 60 km/h
